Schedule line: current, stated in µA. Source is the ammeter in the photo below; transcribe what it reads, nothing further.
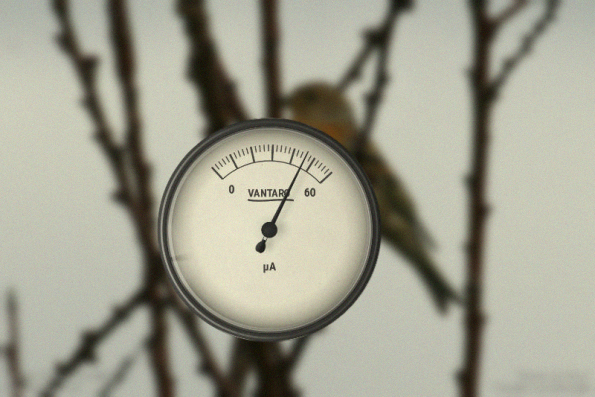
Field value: 46 µA
